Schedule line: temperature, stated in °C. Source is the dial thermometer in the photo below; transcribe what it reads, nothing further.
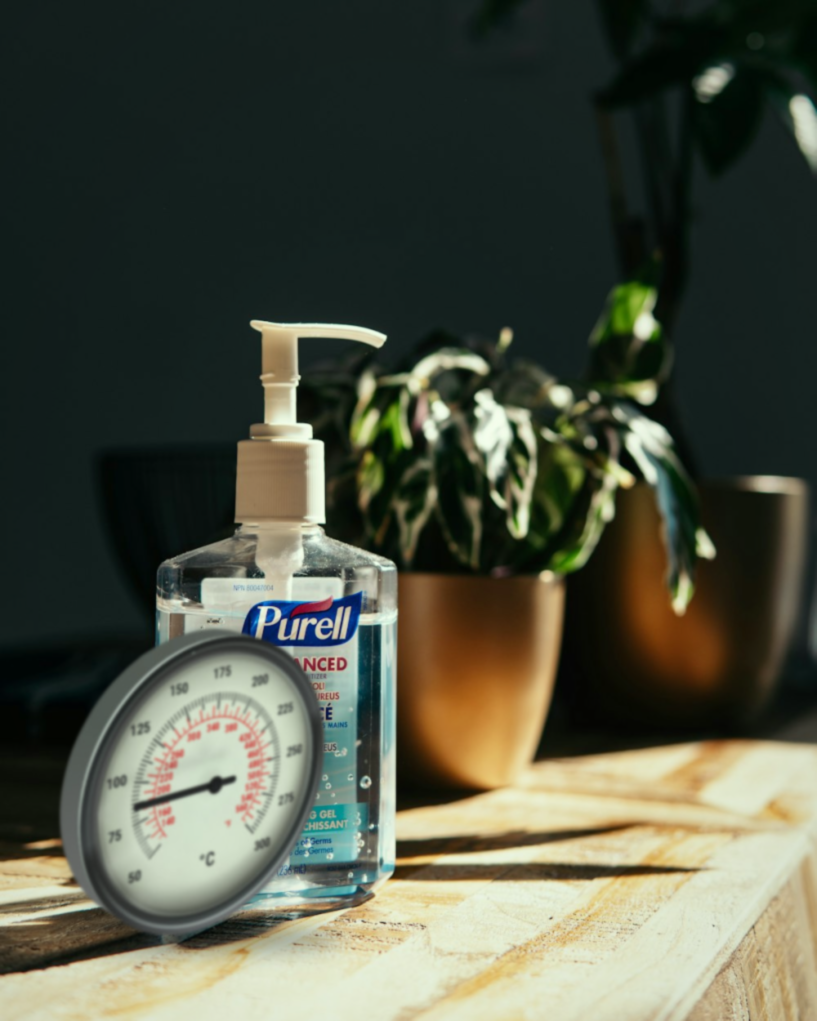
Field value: 87.5 °C
